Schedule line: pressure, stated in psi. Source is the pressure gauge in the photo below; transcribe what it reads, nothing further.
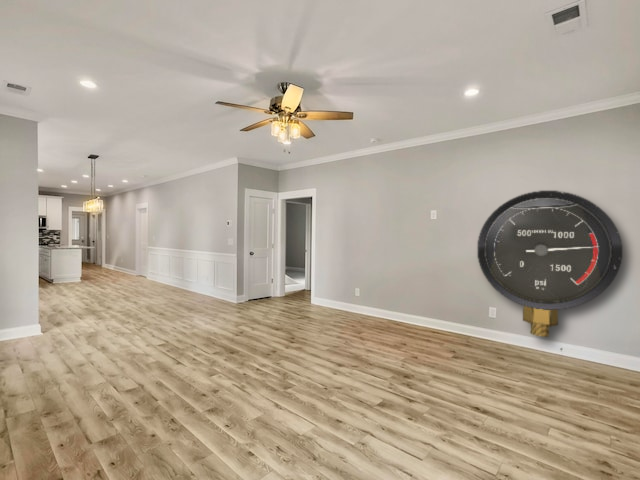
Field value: 1200 psi
